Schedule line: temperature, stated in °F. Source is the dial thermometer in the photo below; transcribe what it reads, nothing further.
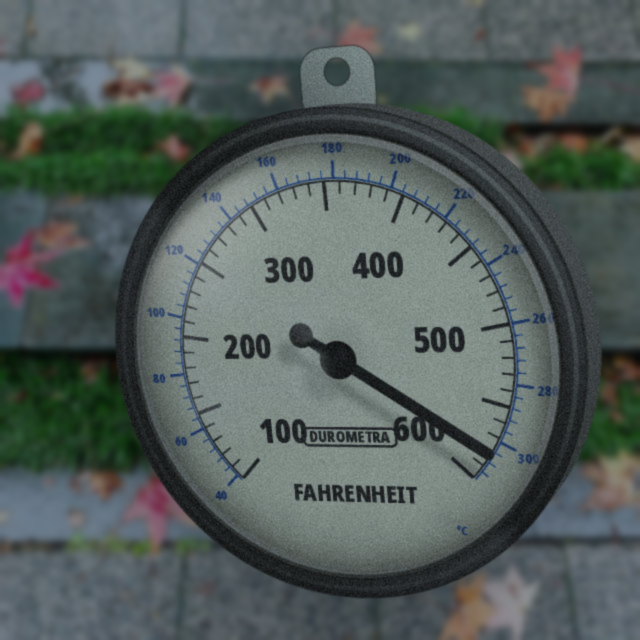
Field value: 580 °F
